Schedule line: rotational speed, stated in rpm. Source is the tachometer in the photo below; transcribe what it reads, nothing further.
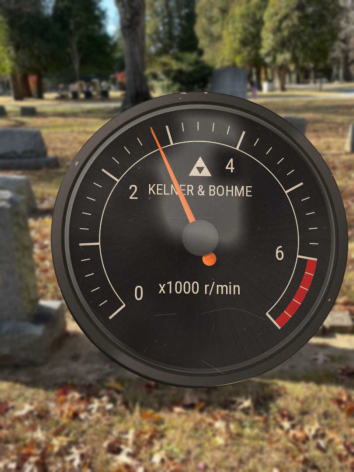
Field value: 2800 rpm
